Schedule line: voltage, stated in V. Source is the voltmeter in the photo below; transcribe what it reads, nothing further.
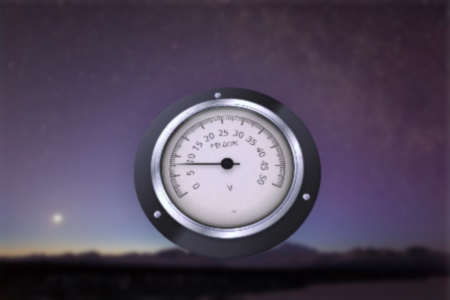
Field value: 7.5 V
